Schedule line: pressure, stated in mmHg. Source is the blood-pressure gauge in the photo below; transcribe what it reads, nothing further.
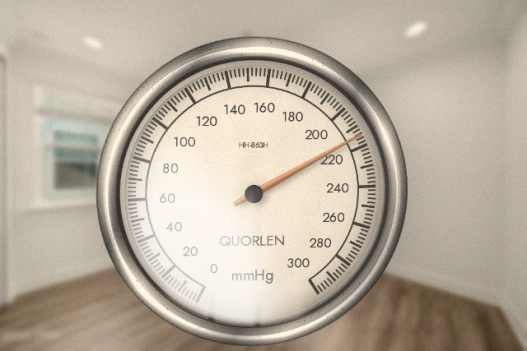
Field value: 214 mmHg
